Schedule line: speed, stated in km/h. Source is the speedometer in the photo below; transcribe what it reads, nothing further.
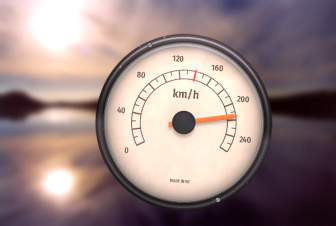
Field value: 215 km/h
